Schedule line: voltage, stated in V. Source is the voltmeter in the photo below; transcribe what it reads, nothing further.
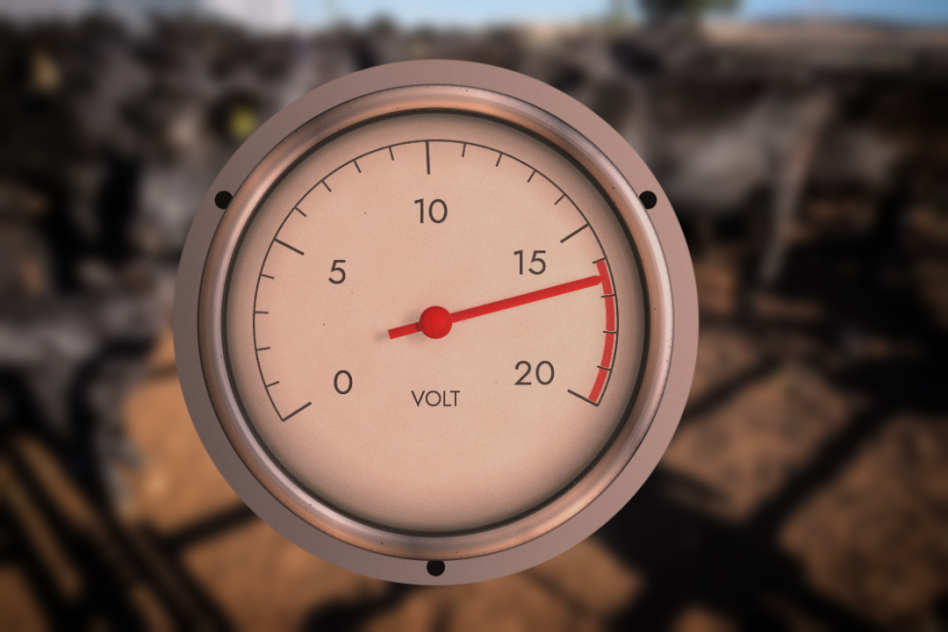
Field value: 16.5 V
